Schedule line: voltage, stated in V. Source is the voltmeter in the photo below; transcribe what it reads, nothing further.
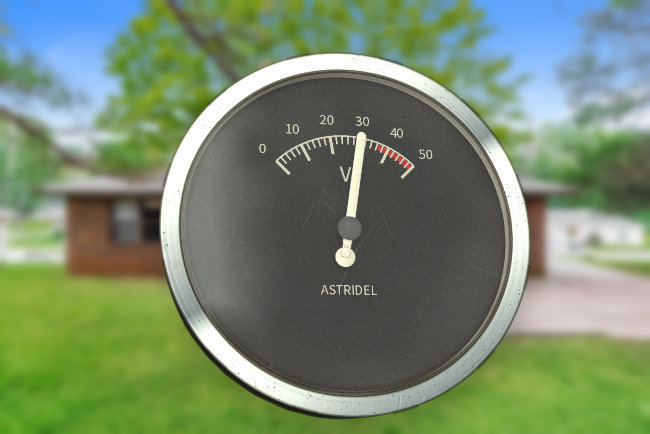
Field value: 30 V
